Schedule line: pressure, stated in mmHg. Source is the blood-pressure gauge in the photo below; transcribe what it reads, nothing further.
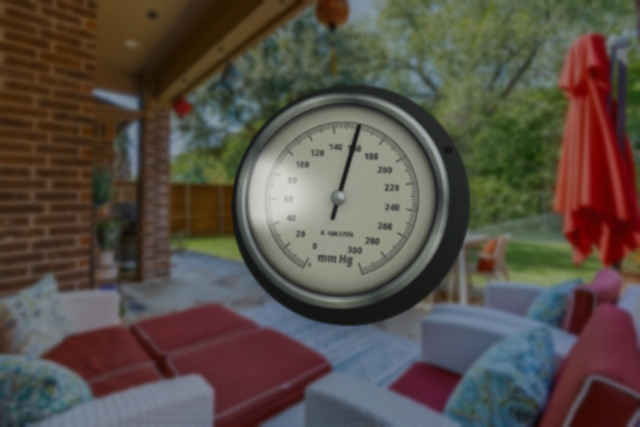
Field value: 160 mmHg
